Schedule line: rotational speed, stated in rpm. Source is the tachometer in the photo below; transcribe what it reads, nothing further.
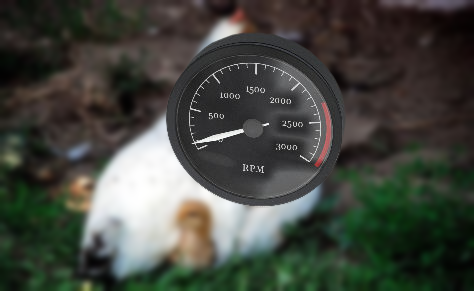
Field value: 100 rpm
